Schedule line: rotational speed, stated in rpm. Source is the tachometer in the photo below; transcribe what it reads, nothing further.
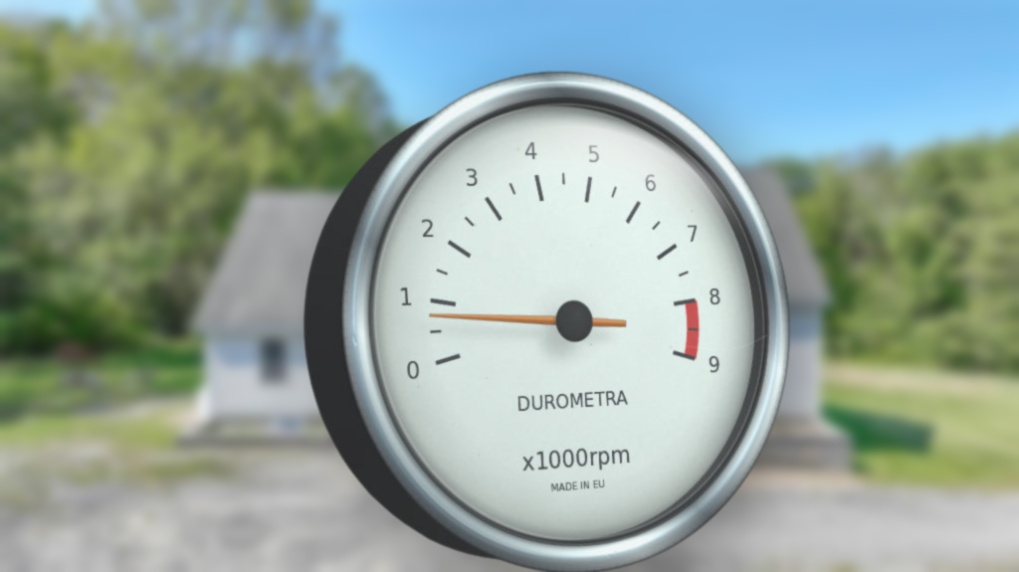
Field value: 750 rpm
